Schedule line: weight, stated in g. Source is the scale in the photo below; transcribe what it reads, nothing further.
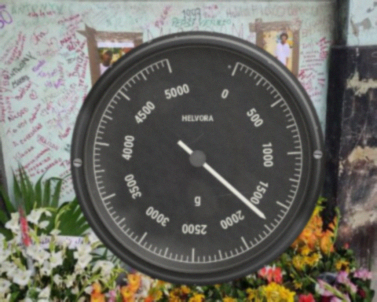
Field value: 1700 g
